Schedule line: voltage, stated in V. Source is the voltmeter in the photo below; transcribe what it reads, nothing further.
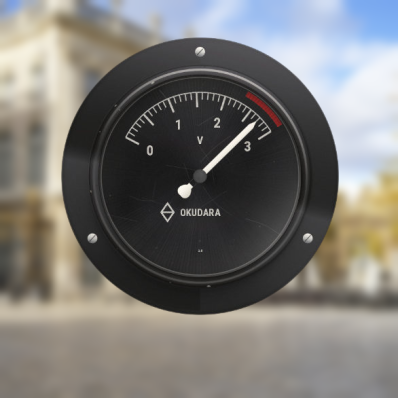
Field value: 2.7 V
